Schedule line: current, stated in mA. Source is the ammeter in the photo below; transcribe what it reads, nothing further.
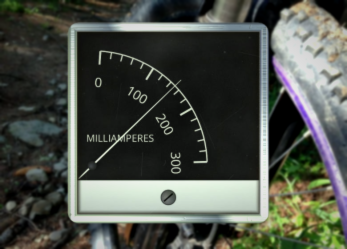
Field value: 150 mA
